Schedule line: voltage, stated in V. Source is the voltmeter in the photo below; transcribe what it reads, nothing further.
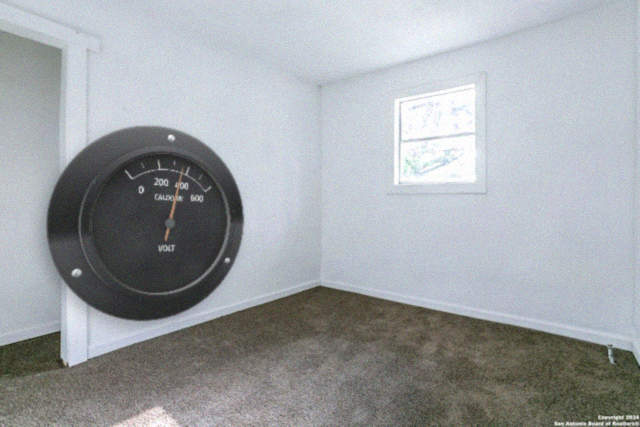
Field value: 350 V
